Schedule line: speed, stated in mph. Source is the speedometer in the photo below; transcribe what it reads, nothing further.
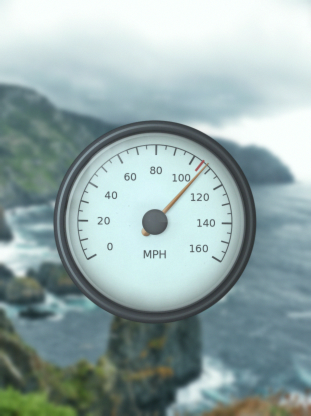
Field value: 107.5 mph
